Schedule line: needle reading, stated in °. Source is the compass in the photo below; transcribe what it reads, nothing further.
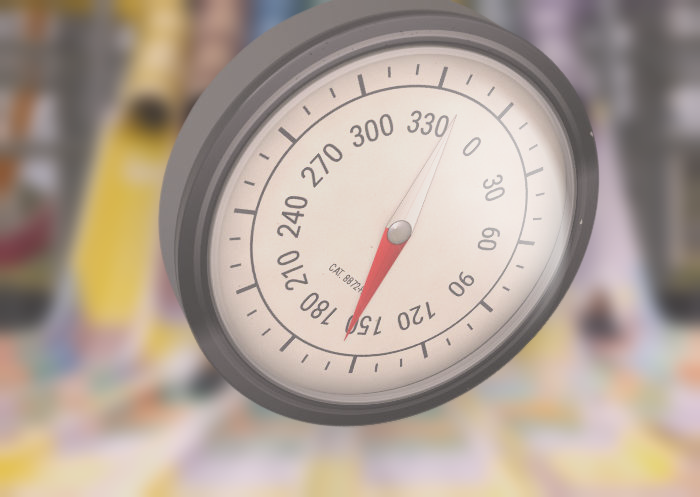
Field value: 160 °
